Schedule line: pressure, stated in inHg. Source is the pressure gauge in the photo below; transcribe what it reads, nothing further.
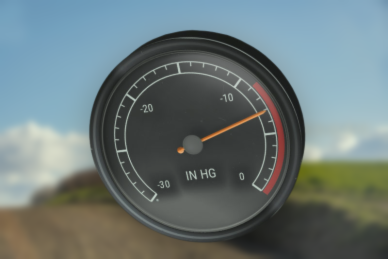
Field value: -7 inHg
